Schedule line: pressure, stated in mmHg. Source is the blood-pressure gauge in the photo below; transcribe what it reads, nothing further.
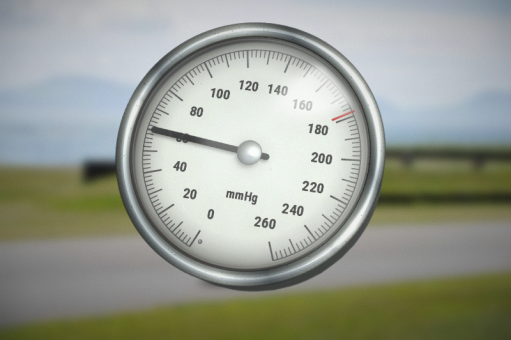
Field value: 60 mmHg
